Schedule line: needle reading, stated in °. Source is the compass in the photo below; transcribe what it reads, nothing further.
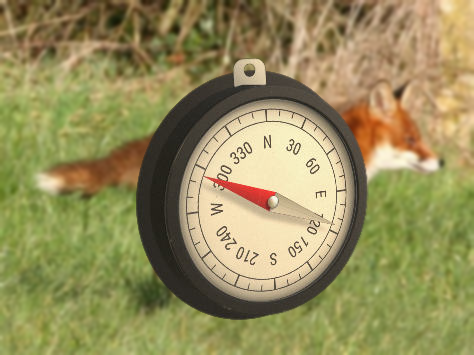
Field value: 295 °
